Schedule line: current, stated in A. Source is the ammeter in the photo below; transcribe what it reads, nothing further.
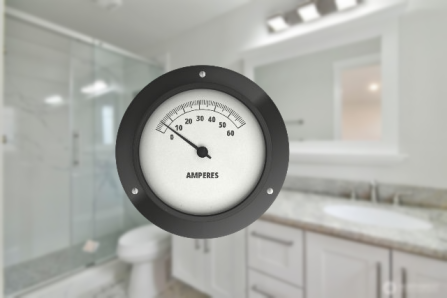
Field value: 5 A
